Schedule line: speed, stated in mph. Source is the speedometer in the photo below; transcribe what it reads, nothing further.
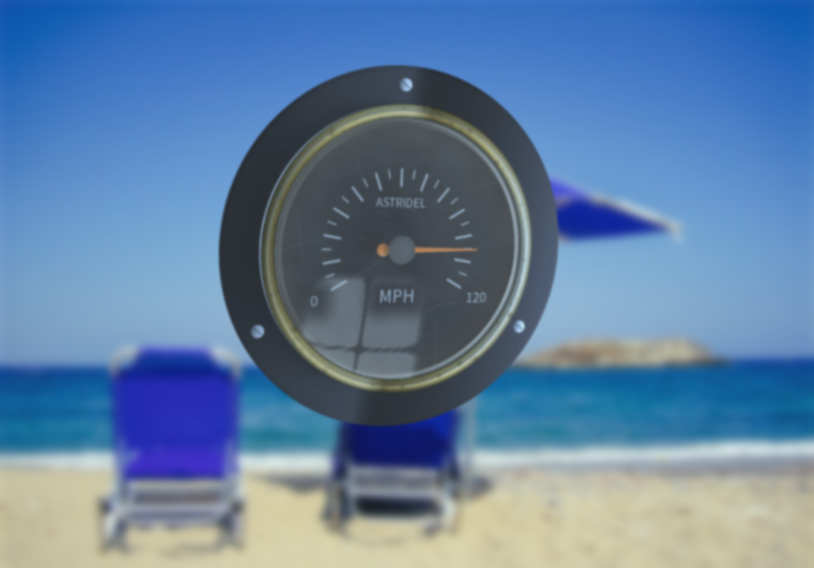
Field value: 105 mph
